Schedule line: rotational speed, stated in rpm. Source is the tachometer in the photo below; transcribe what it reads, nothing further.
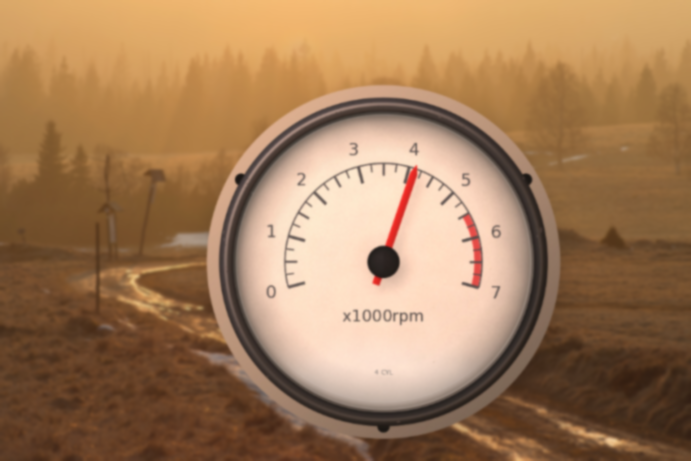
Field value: 4125 rpm
